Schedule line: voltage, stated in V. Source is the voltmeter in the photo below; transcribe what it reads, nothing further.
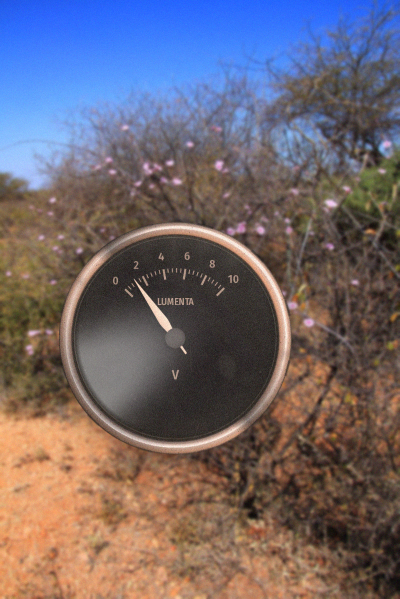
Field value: 1.2 V
